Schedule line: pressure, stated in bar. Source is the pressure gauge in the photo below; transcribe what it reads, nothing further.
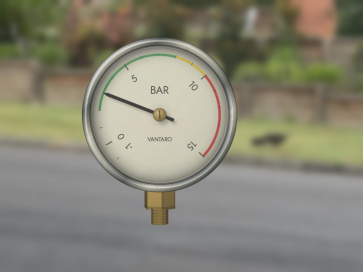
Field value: 3 bar
